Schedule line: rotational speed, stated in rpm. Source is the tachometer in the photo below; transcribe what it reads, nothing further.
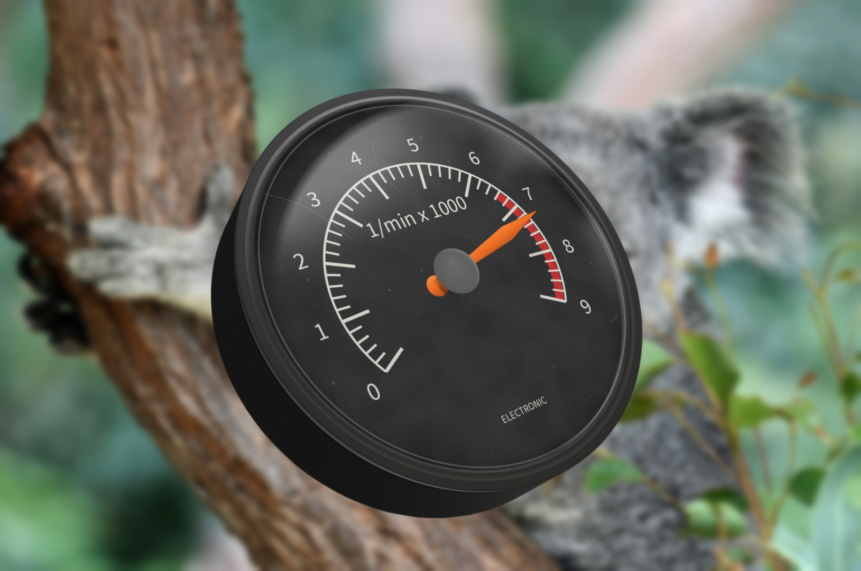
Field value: 7300 rpm
